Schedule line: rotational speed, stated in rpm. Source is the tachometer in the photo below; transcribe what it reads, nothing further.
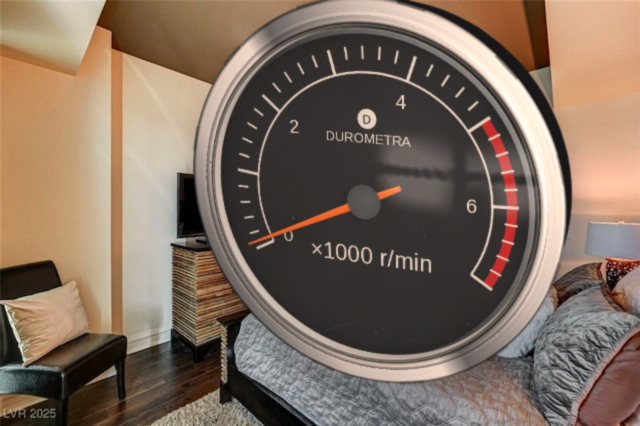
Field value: 100 rpm
